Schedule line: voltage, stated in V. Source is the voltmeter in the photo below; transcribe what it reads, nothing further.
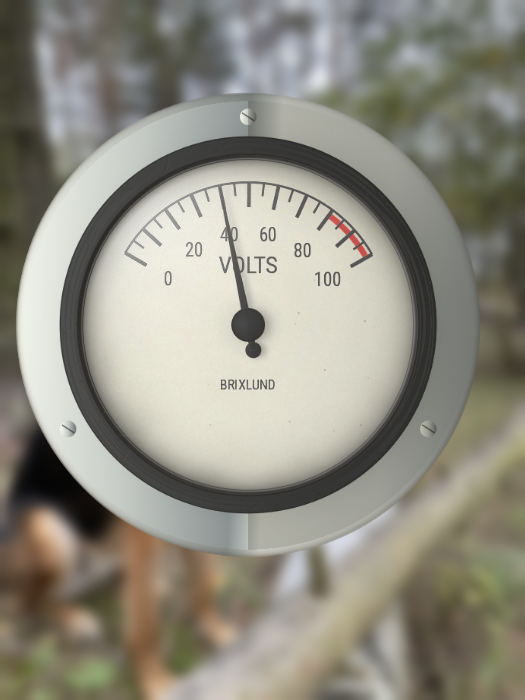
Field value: 40 V
